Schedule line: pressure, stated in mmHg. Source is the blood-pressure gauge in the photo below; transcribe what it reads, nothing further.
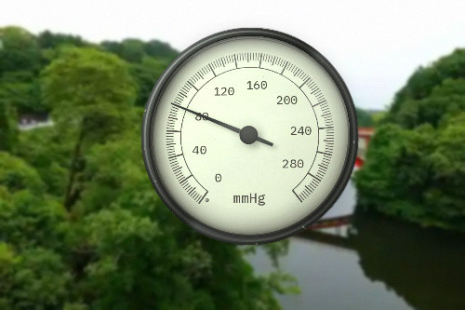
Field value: 80 mmHg
